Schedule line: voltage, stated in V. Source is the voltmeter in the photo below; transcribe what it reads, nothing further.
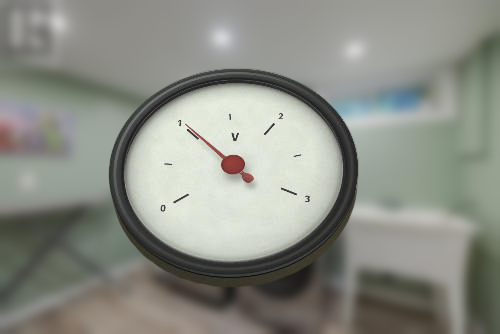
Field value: 1 V
